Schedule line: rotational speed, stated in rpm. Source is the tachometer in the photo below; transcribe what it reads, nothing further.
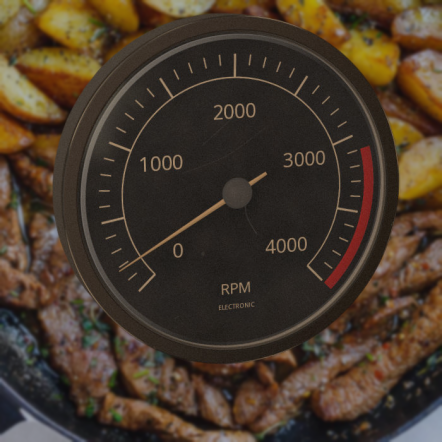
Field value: 200 rpm
